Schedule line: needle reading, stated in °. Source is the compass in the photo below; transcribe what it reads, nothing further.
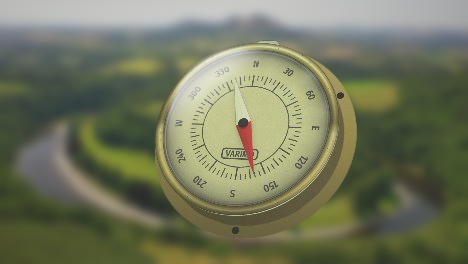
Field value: 160 °
